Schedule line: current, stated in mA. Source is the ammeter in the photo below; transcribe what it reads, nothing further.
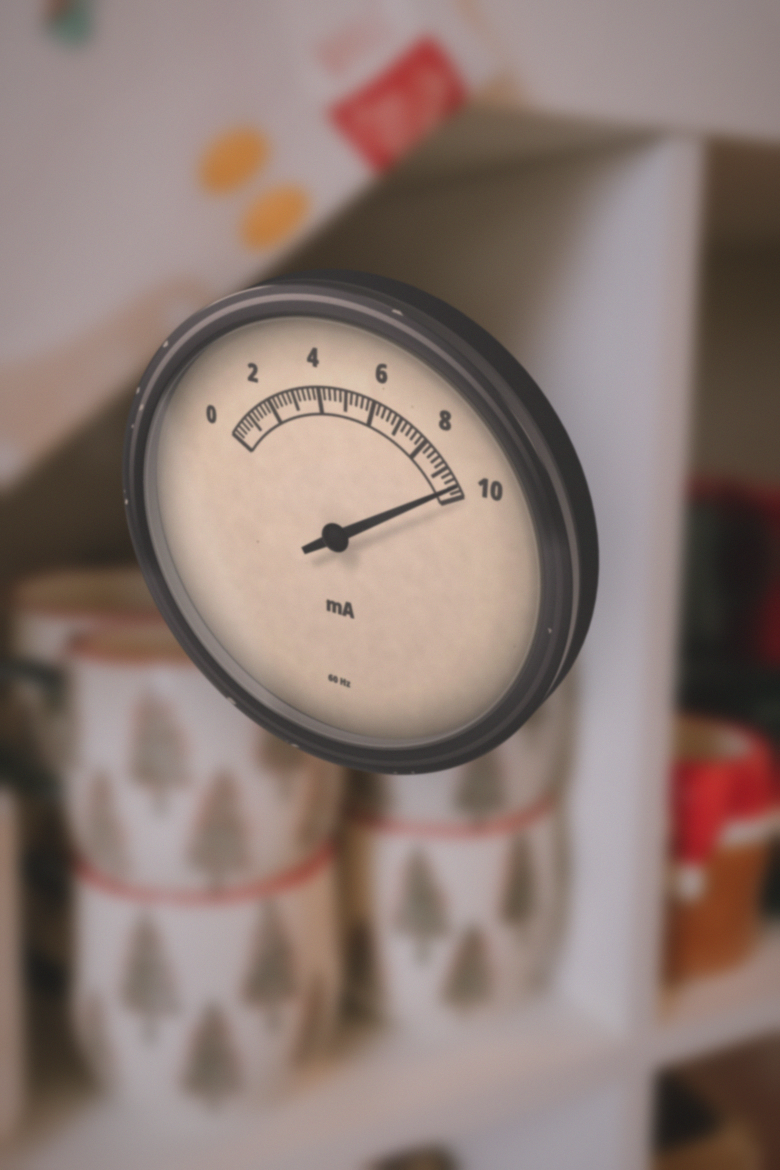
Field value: 9.6 mA
